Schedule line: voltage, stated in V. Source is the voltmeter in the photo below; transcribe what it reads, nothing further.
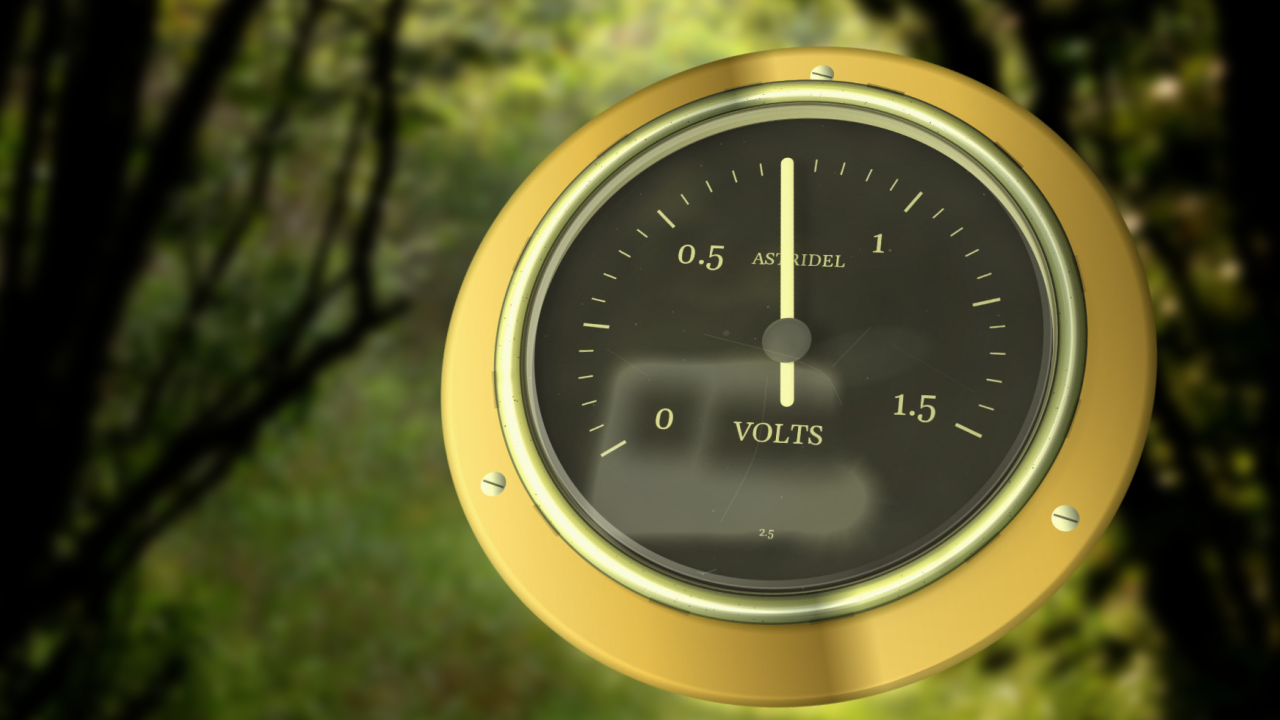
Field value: 0.75 V
